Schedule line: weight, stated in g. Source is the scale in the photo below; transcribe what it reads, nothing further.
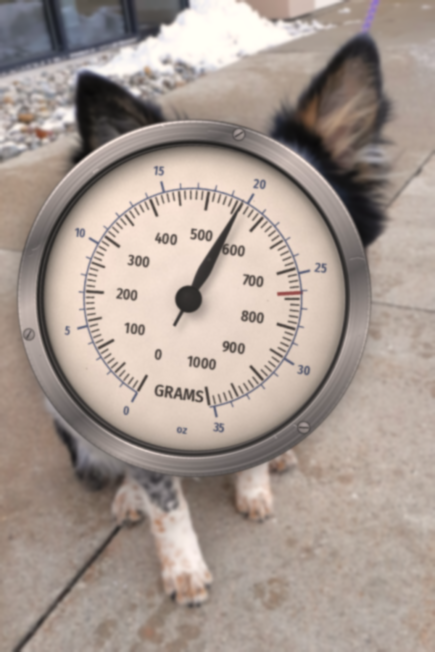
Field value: 560 g
